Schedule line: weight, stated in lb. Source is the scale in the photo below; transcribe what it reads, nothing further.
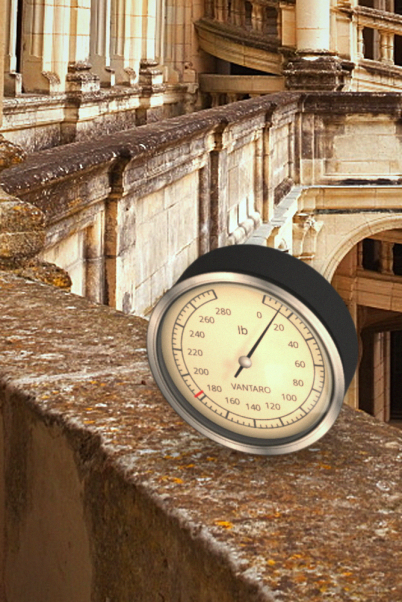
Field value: 12 lb
